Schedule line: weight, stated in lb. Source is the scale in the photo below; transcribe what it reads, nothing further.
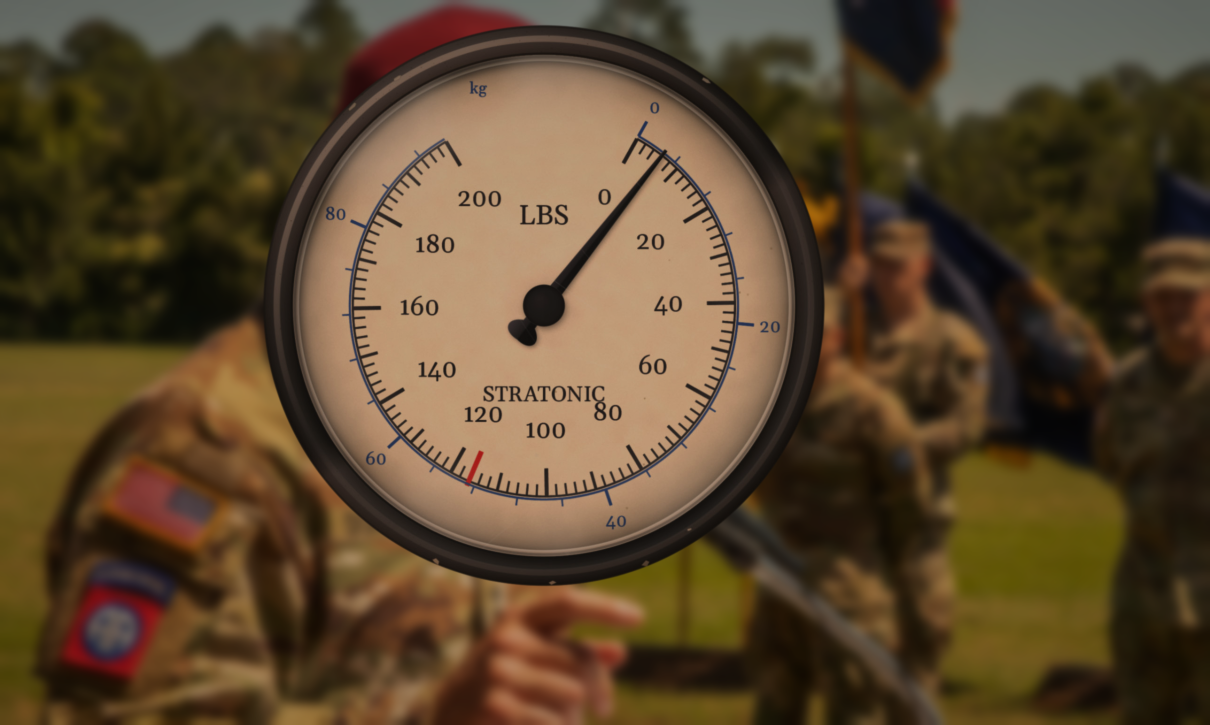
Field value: 6 lb
